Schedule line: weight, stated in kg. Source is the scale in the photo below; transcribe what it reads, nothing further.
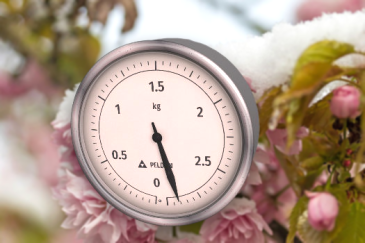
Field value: 2.9 kg
